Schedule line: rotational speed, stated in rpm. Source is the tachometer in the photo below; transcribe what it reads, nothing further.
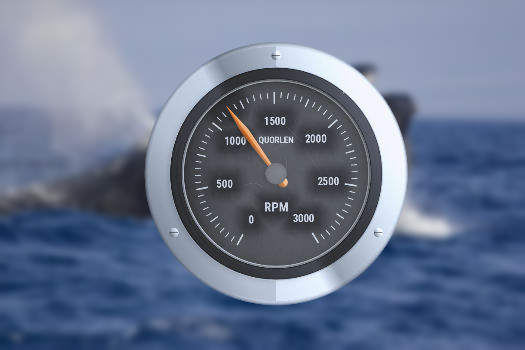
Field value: 1150 rpm
